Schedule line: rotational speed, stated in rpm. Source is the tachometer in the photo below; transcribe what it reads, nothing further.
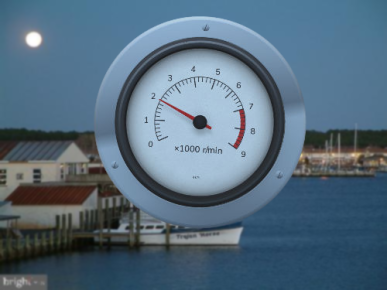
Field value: 2000 rpm
